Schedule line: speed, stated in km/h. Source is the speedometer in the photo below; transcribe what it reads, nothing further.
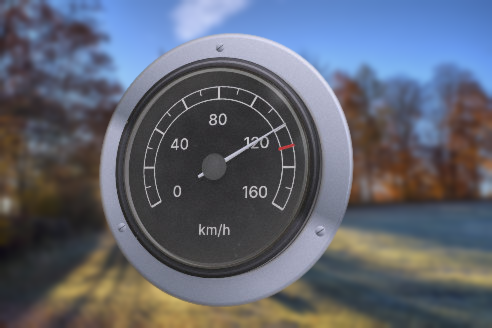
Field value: 120 km/h
